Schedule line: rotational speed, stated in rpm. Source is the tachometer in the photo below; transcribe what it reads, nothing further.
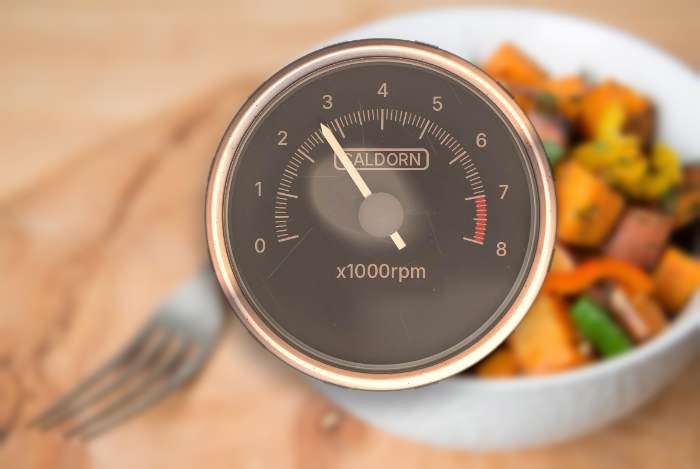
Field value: 2700 rpm
